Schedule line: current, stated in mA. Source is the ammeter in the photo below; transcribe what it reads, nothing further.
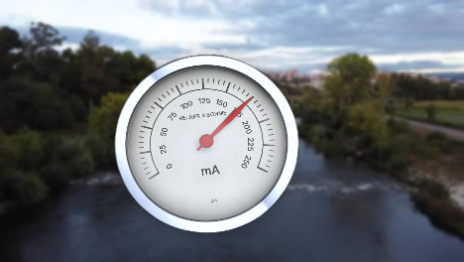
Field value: 175 mA
